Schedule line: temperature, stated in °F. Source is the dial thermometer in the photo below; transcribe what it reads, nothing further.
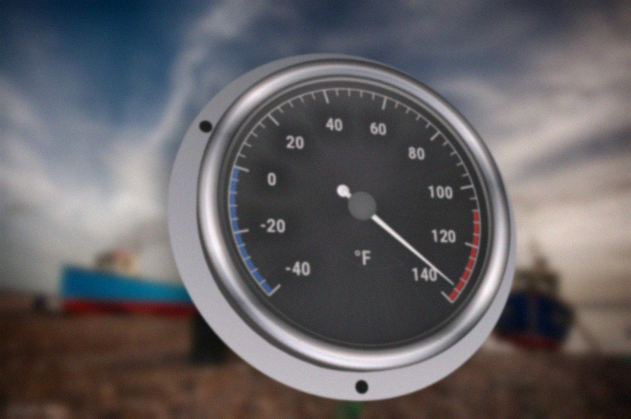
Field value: 136 °F
